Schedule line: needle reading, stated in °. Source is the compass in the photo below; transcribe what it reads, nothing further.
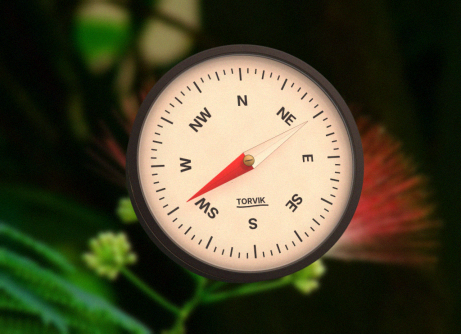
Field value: 240 °
